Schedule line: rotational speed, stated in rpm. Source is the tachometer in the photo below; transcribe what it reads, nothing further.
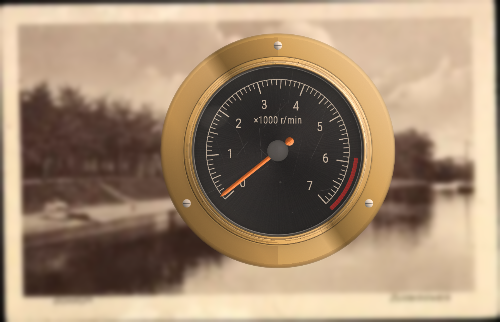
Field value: 100 rpm
